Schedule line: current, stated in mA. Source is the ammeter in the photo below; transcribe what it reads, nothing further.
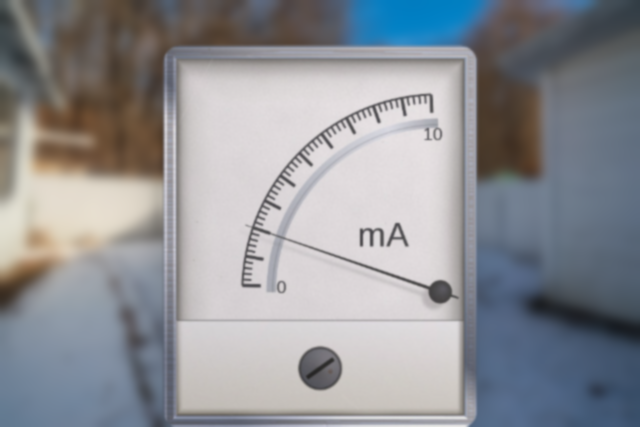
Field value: 2 mA
